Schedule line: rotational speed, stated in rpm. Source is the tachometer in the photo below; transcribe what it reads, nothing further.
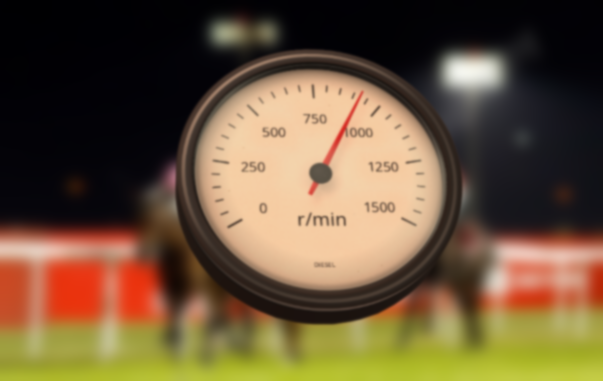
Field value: 925 rpm
